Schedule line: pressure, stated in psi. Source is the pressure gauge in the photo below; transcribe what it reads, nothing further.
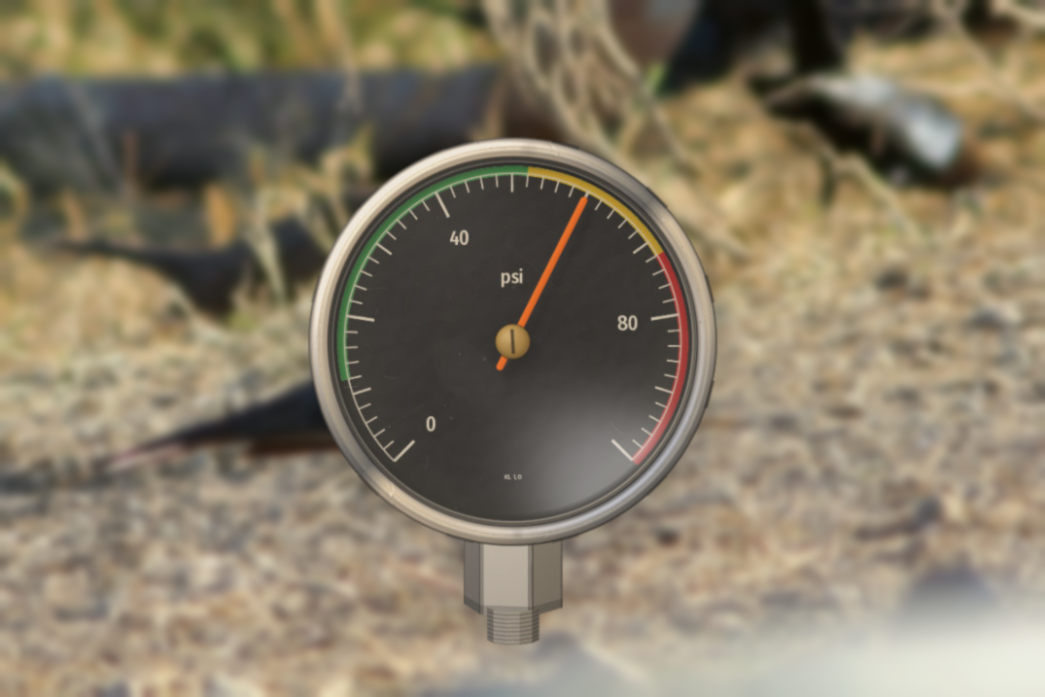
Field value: 60 psi
